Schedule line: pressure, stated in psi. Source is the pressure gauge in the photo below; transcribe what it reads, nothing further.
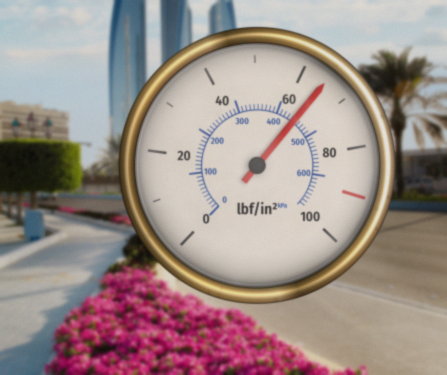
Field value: 65 psi
